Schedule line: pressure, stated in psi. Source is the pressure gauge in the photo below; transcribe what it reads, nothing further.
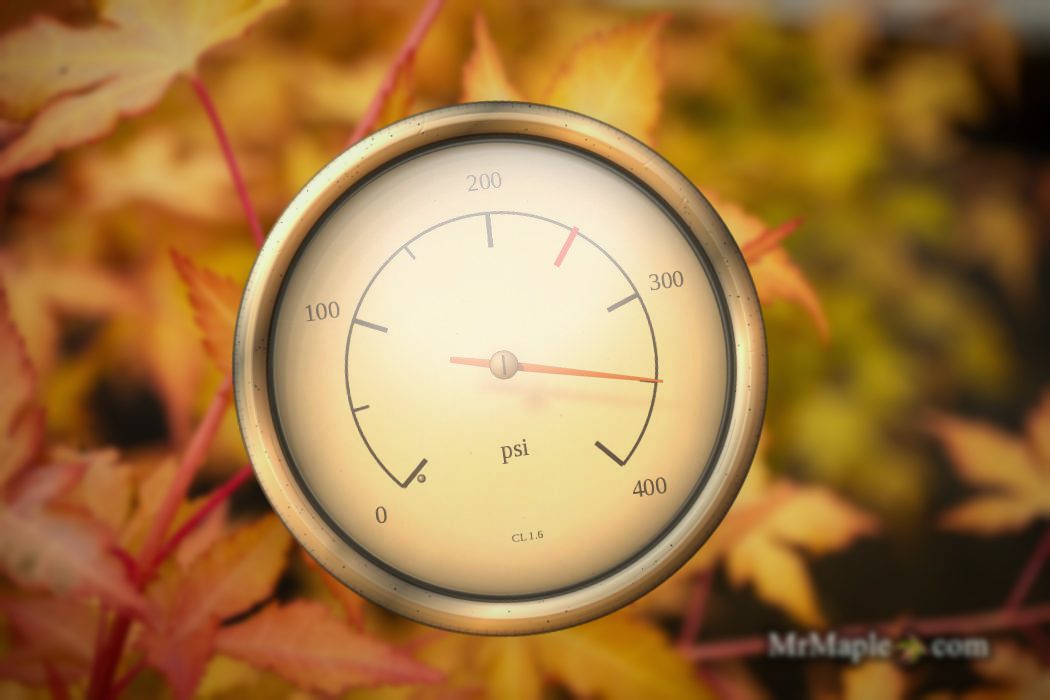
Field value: 350 psi
